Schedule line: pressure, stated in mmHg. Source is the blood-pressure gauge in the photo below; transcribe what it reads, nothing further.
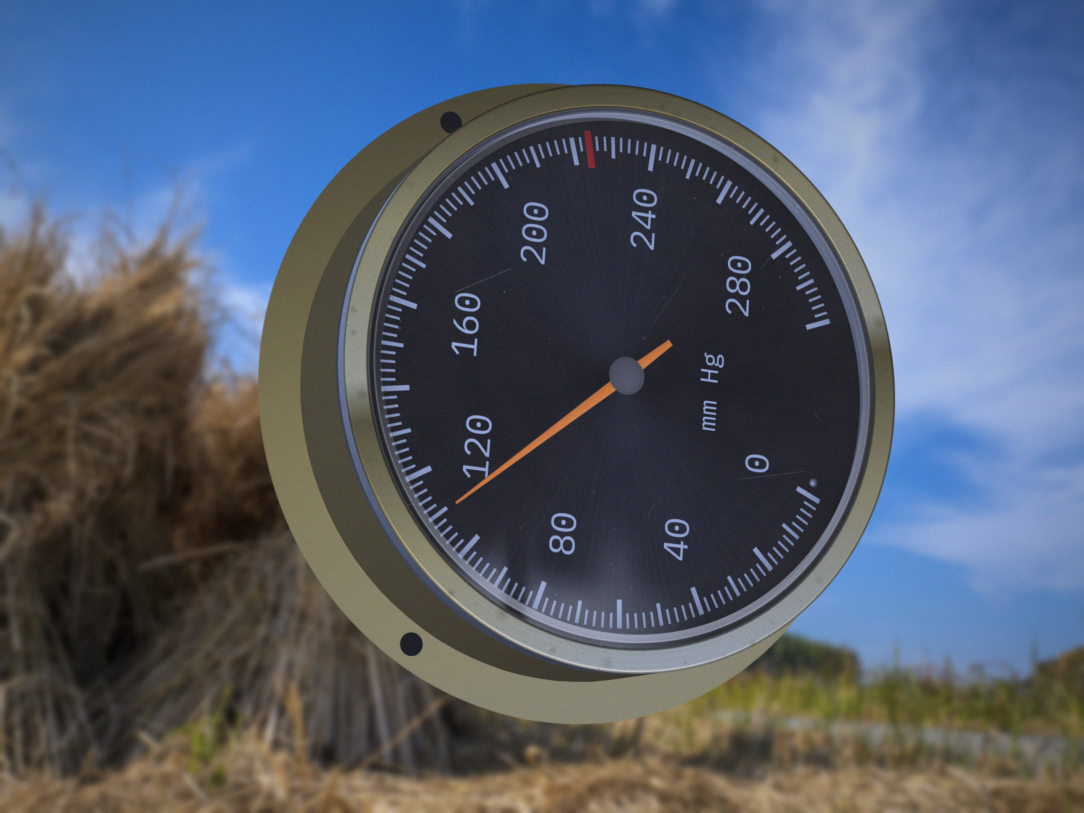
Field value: 110 mmHg
